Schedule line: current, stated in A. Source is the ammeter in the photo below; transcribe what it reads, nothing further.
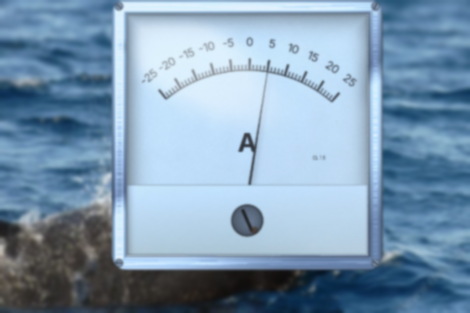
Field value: 5 A
